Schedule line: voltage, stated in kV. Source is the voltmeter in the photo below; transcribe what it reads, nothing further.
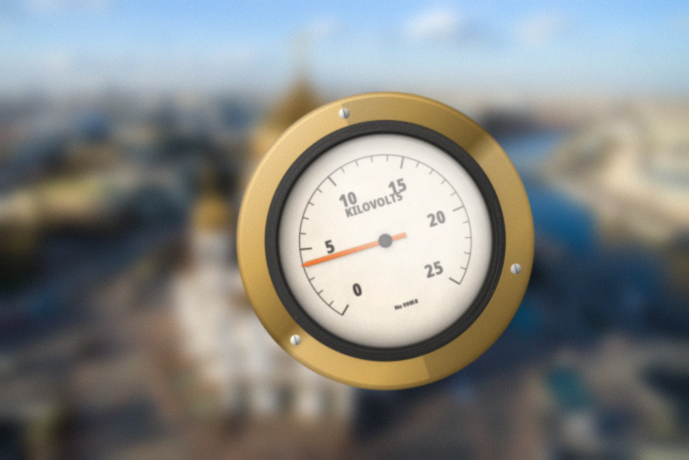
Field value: 4 kV
